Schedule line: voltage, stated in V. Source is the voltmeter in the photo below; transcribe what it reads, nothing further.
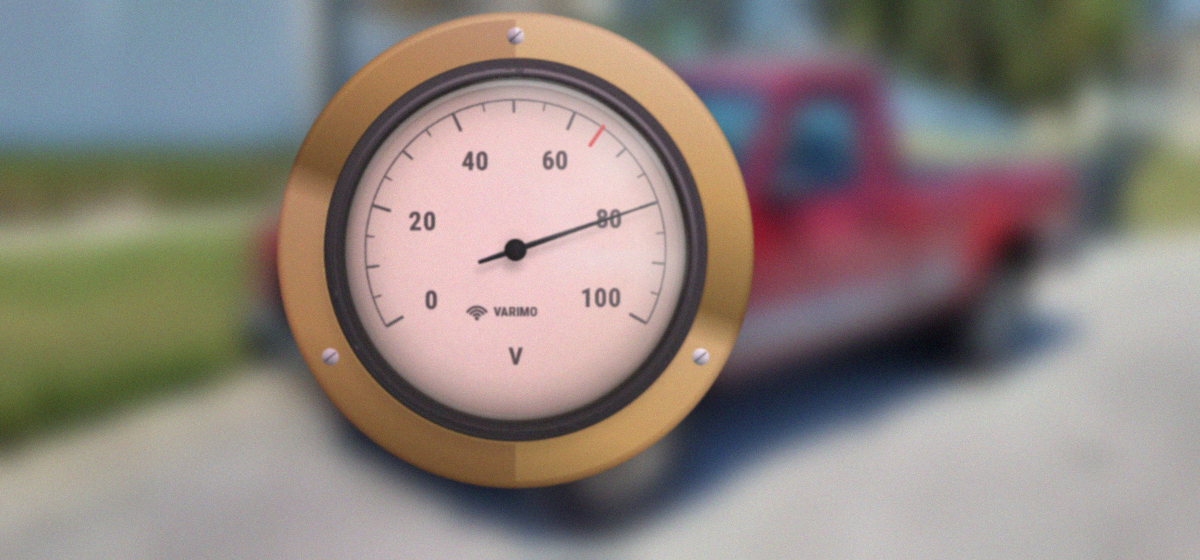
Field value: 80 V
